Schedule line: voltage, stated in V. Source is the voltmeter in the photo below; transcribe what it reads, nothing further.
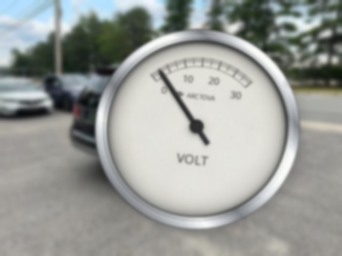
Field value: 2.5 V
